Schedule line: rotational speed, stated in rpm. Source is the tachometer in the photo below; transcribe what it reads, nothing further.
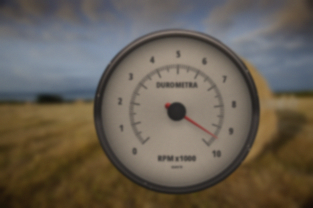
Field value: 9500 rpm
